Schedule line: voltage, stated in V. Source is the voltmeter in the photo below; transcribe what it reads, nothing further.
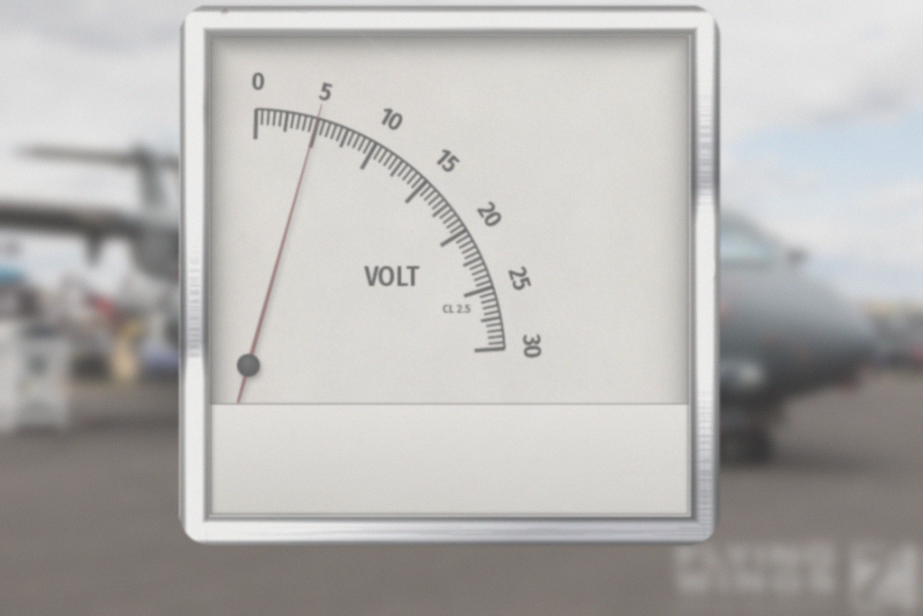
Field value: 5 V
